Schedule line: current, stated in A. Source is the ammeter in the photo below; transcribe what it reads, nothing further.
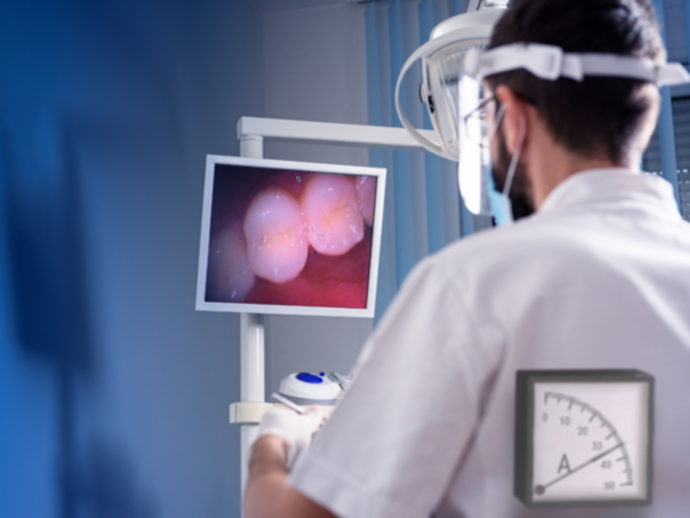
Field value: 35 A
